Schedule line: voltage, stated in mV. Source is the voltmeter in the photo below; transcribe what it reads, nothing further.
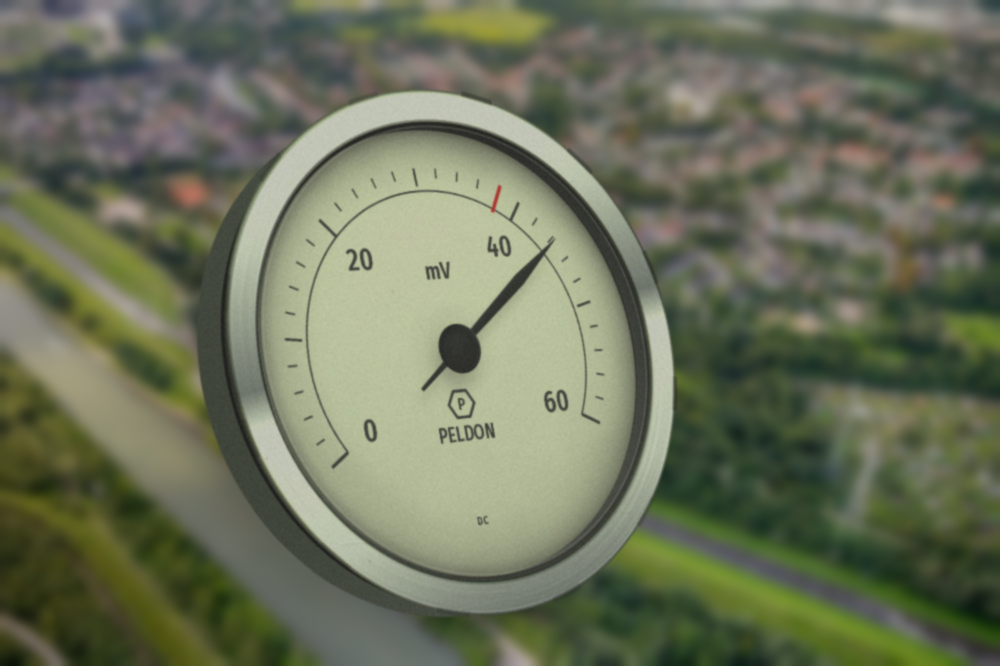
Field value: 44 mV
